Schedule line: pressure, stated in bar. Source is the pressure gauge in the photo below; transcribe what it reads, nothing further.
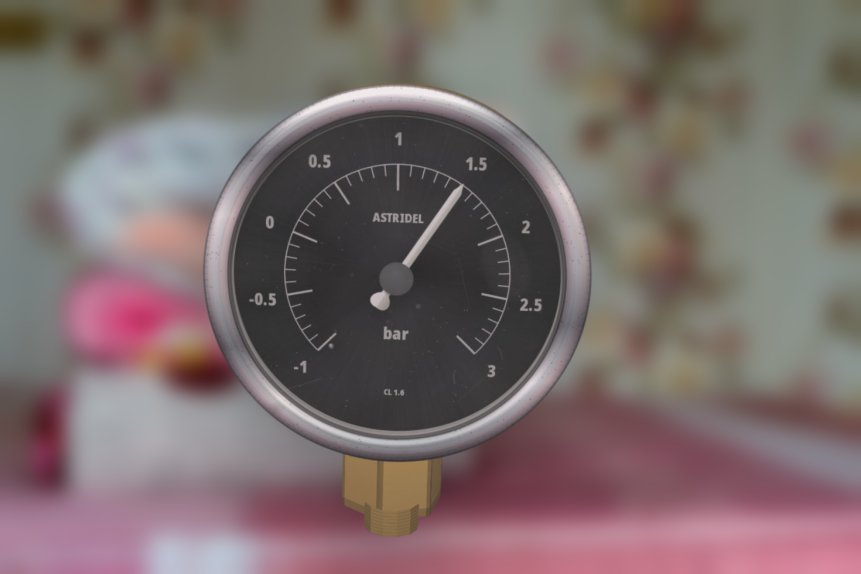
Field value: 1.5 bar
